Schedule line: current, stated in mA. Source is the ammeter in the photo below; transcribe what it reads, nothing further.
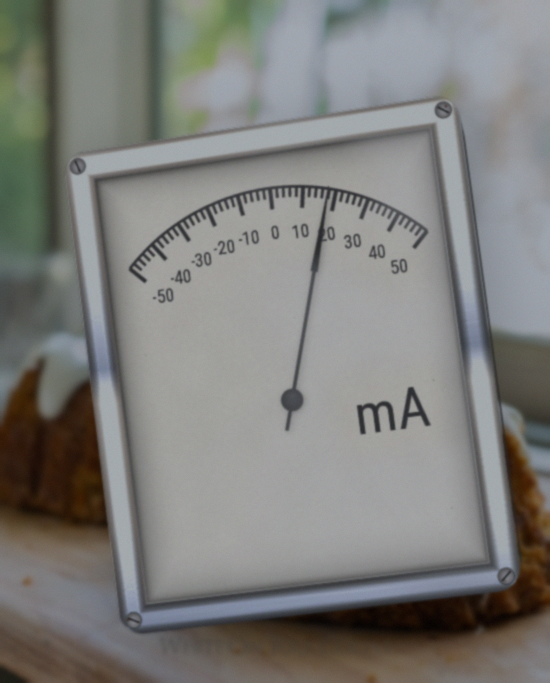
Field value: 18 mA
